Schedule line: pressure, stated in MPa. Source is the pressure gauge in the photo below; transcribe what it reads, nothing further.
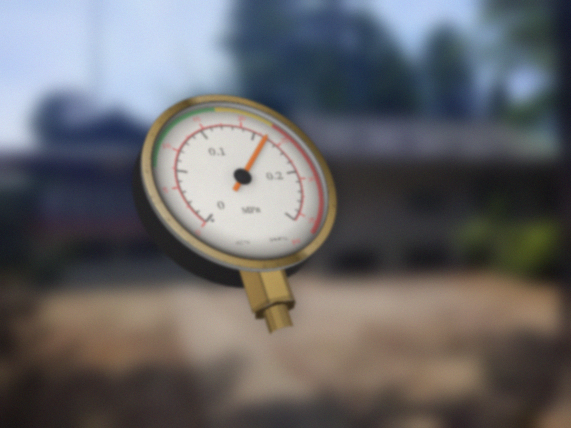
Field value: 0.16 MPa
